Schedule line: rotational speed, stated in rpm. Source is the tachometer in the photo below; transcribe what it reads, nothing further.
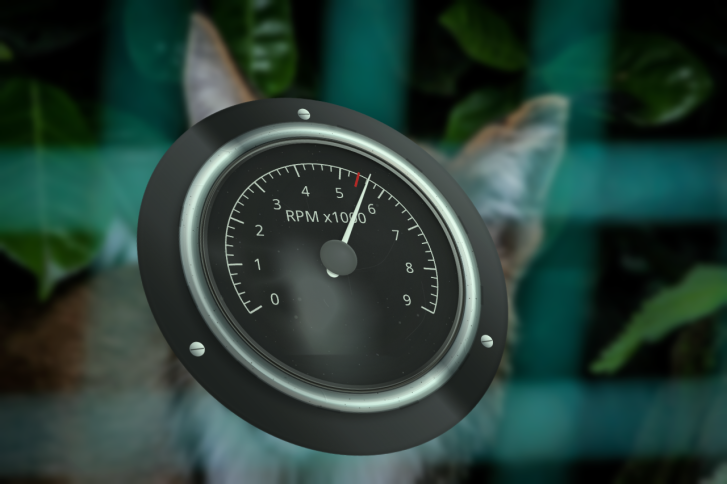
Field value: 5600 rpm
